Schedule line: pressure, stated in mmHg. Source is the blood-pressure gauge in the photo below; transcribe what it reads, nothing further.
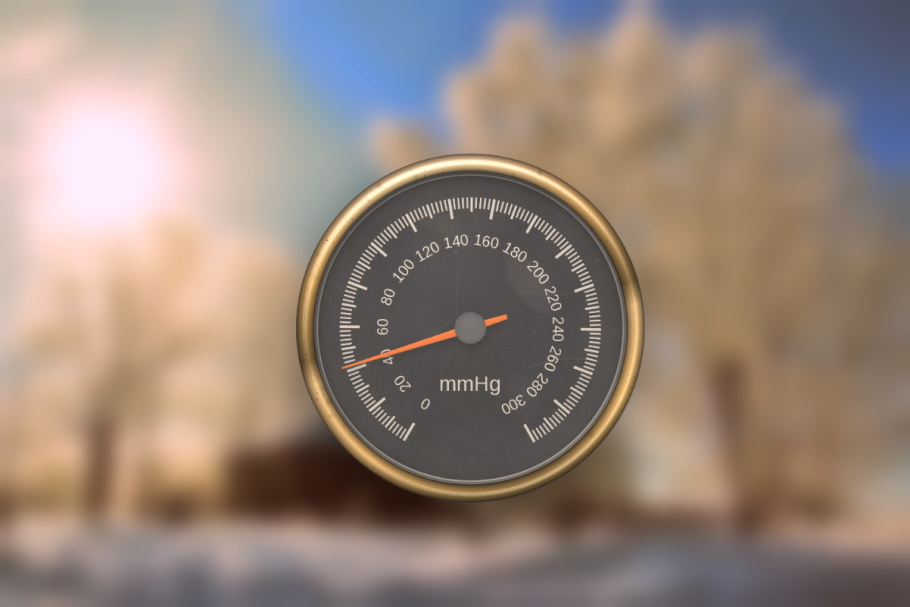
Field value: 42 mmHg
